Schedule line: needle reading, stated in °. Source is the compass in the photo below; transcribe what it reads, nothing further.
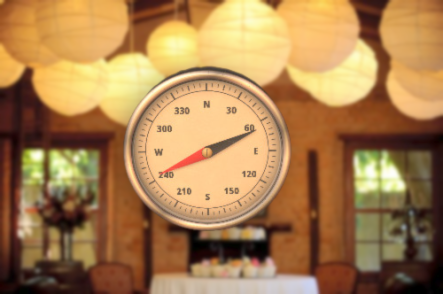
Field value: 245 °
